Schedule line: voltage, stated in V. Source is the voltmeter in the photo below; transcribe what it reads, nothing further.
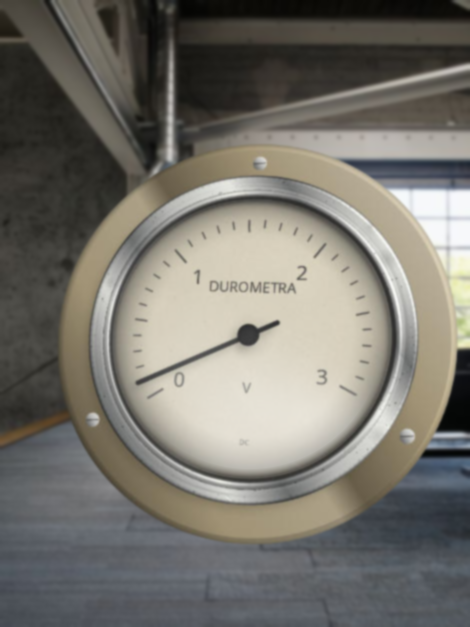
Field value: 0.1 V
